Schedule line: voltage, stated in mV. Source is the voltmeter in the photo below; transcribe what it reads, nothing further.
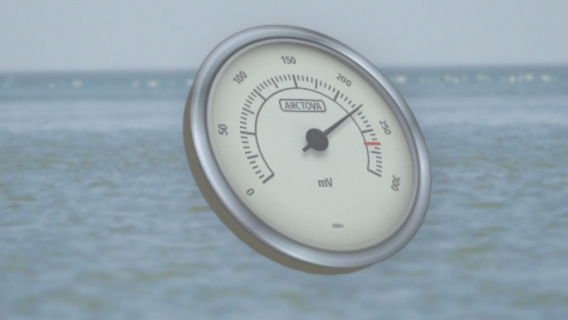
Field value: 225 mV
